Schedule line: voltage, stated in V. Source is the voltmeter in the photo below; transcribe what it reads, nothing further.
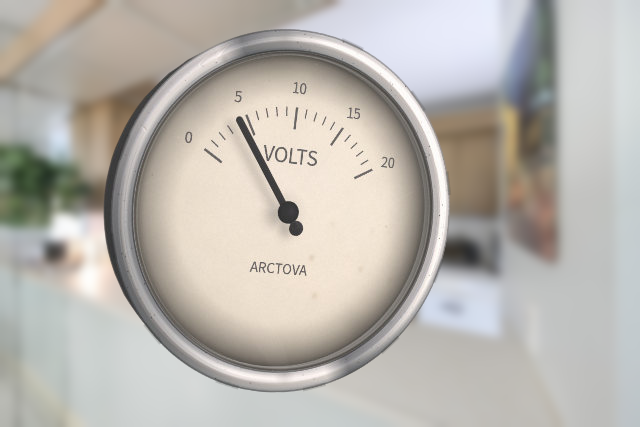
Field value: 4 V
